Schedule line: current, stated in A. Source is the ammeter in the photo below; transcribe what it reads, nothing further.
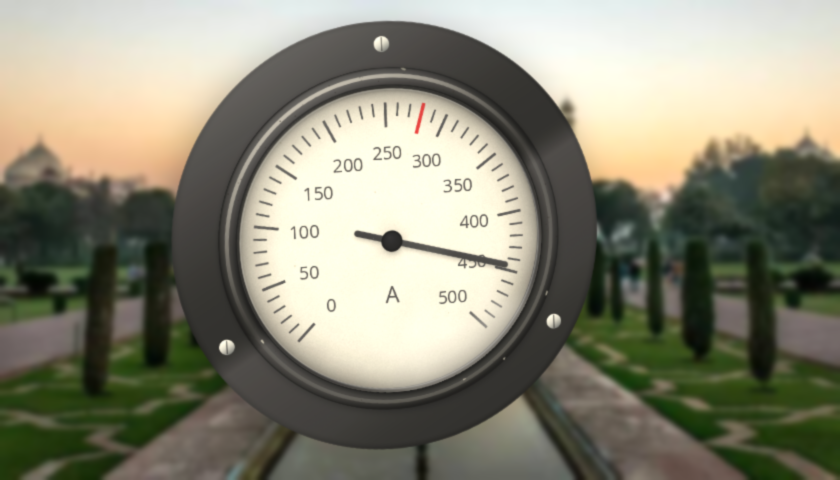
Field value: 445 A
